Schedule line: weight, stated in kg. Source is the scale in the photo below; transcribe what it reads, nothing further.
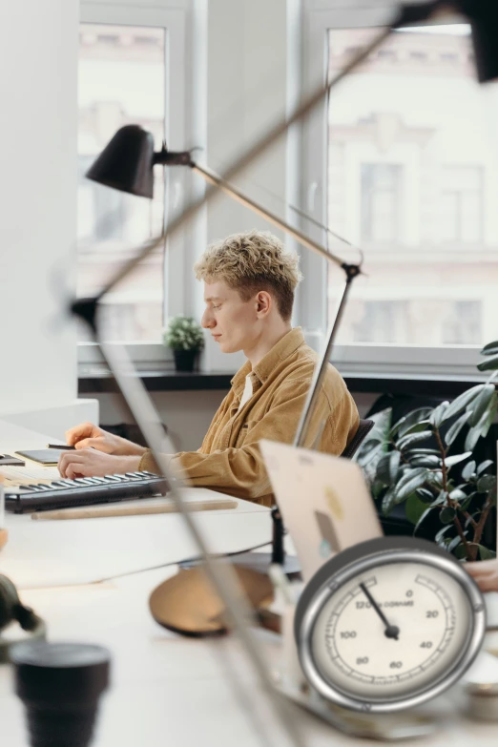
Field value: 125 kg
